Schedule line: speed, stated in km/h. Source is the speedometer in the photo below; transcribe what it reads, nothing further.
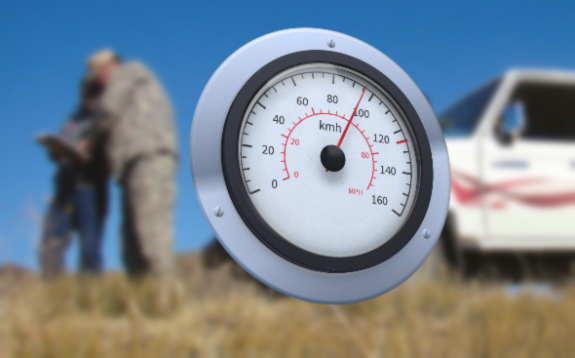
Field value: 95 km/h
